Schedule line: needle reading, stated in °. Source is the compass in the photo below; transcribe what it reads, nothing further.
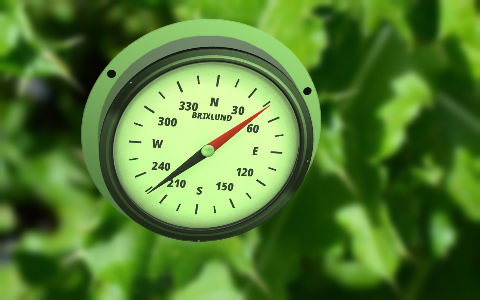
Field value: 45 °
